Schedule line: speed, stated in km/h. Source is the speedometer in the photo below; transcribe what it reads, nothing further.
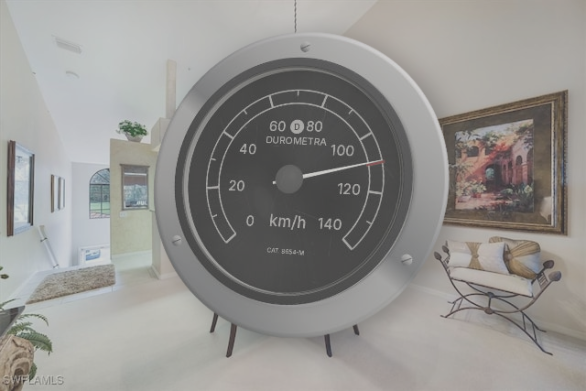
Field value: 110 km/h
